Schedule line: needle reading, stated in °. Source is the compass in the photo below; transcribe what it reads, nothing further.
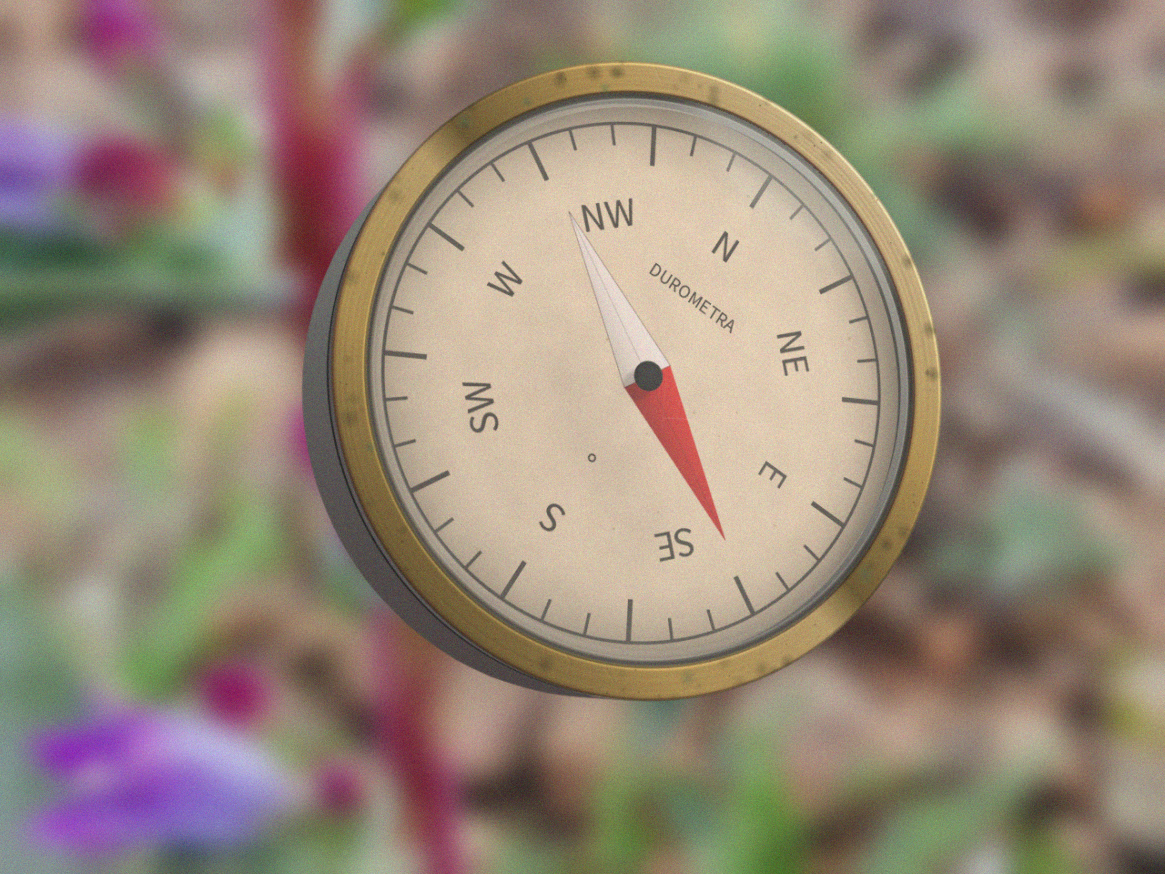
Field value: 120 °
